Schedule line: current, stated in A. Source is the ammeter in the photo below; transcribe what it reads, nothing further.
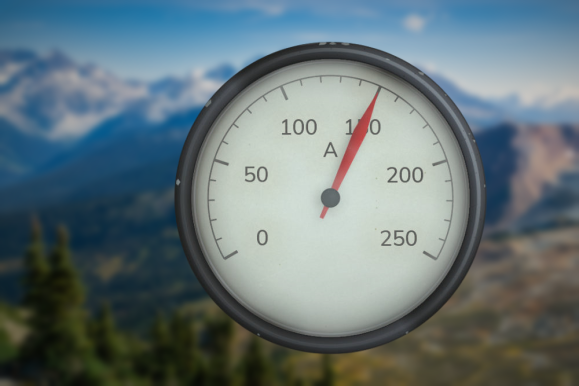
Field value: 150 A
